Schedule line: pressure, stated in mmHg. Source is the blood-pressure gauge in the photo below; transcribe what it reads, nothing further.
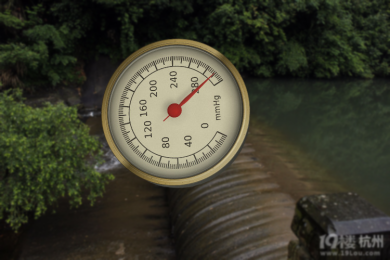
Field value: 290 mmHg
